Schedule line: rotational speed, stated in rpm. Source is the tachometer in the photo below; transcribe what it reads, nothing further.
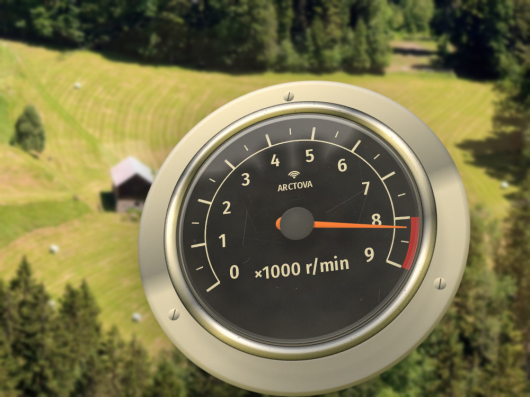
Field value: 8250 rpm
